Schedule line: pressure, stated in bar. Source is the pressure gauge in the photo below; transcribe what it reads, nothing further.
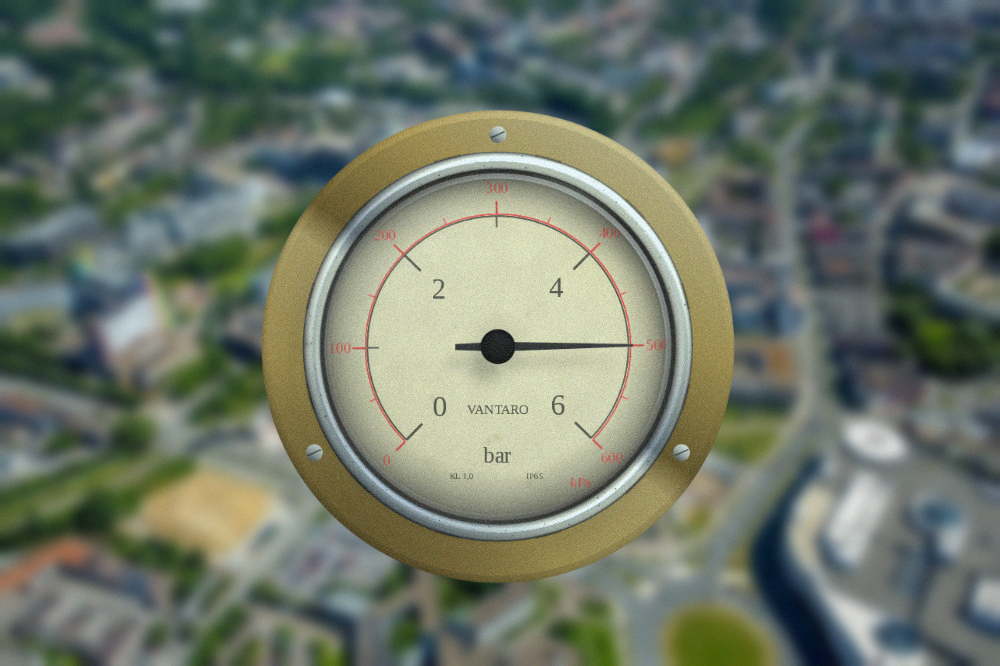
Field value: 5 bar
